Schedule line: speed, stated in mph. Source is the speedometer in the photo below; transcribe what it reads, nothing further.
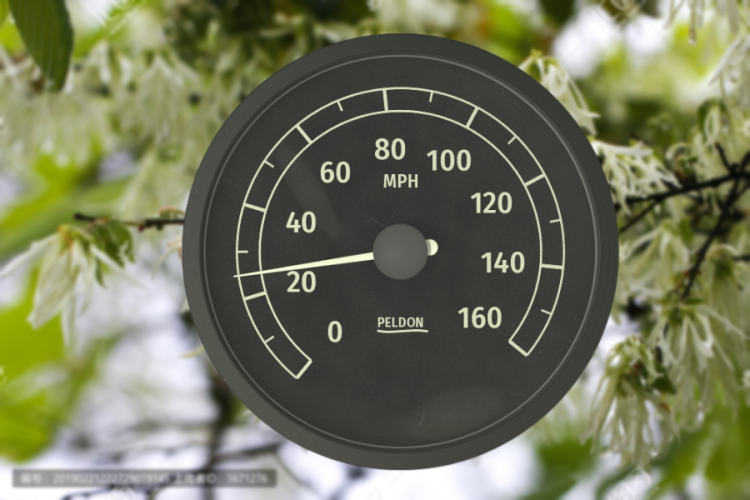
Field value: 25 mph
